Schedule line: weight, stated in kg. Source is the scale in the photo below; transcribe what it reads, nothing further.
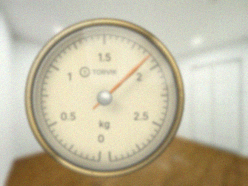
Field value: 1.9 kg
